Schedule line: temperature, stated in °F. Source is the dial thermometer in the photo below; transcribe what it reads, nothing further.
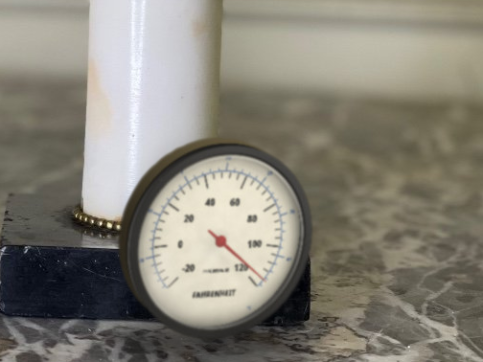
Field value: 116 °F
